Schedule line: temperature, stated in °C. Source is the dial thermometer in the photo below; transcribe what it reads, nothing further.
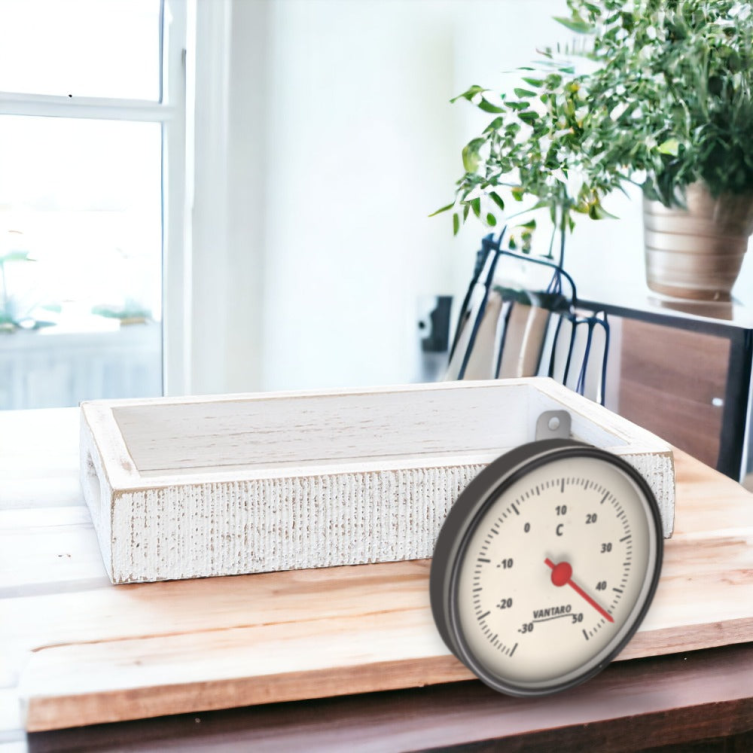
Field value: 45 °C
